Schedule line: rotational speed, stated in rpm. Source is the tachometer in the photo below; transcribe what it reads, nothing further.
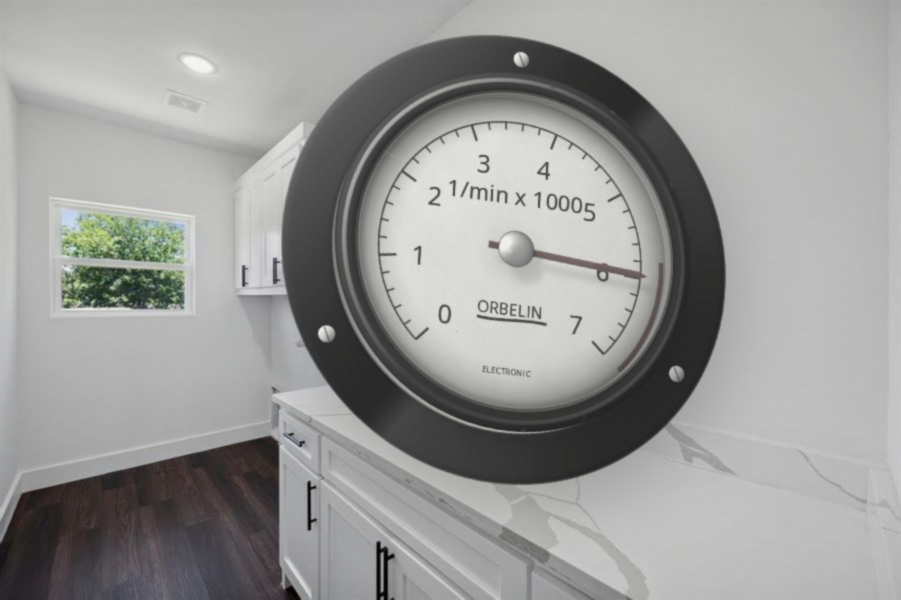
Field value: 6000 rpm
